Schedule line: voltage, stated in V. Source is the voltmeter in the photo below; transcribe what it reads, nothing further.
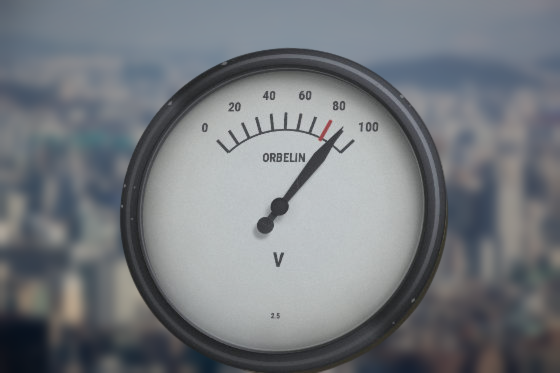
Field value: 90 V
